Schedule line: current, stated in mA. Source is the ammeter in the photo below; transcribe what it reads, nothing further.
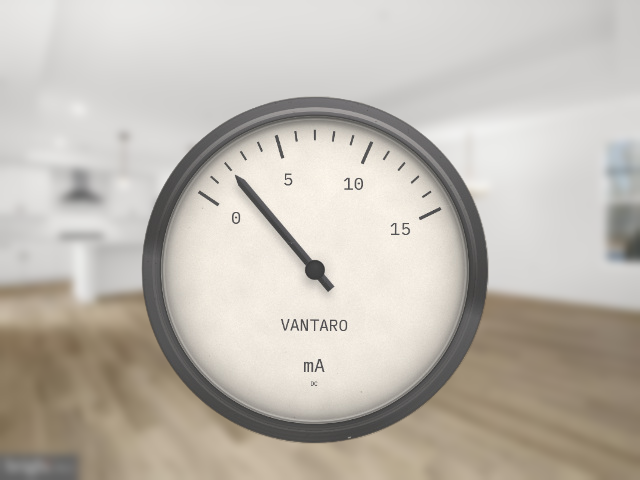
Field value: 2 mA
